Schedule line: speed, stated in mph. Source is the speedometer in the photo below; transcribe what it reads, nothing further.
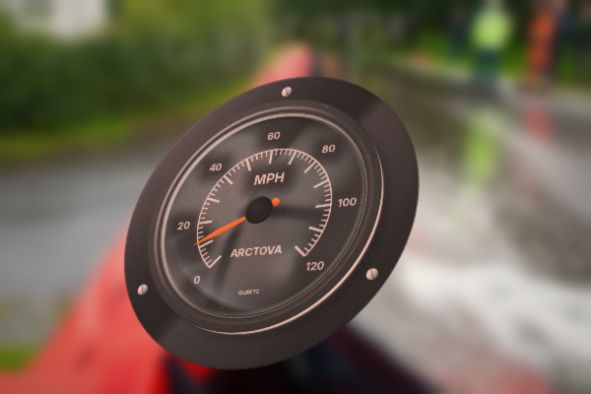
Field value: 10 mph
